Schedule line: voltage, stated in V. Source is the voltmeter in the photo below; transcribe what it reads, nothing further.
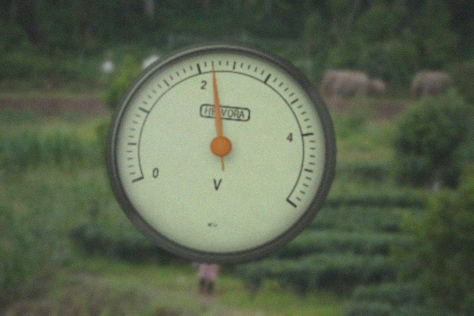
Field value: 2.2 V
